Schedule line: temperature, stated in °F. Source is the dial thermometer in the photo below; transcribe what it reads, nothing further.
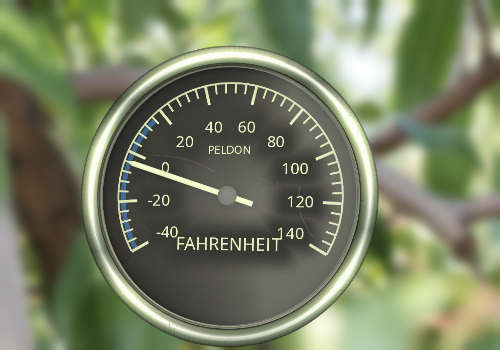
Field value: -4 °F
